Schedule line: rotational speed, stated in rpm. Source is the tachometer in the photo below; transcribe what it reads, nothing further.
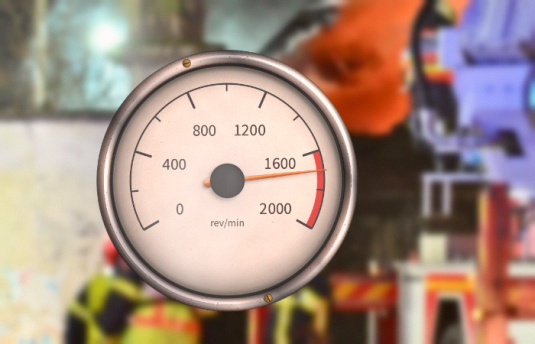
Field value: 1700 rpm
